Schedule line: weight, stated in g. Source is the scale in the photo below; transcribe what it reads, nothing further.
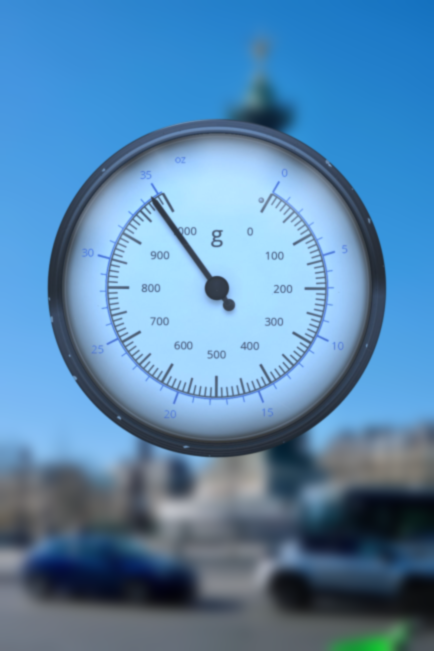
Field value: 980 g
